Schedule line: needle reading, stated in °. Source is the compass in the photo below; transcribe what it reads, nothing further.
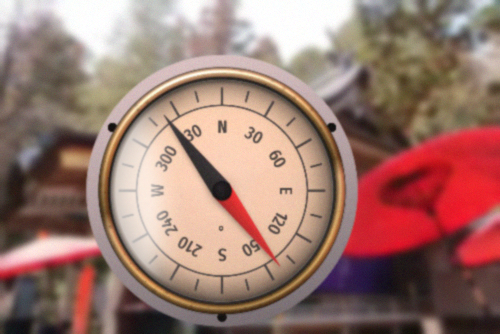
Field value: 142.5 °
